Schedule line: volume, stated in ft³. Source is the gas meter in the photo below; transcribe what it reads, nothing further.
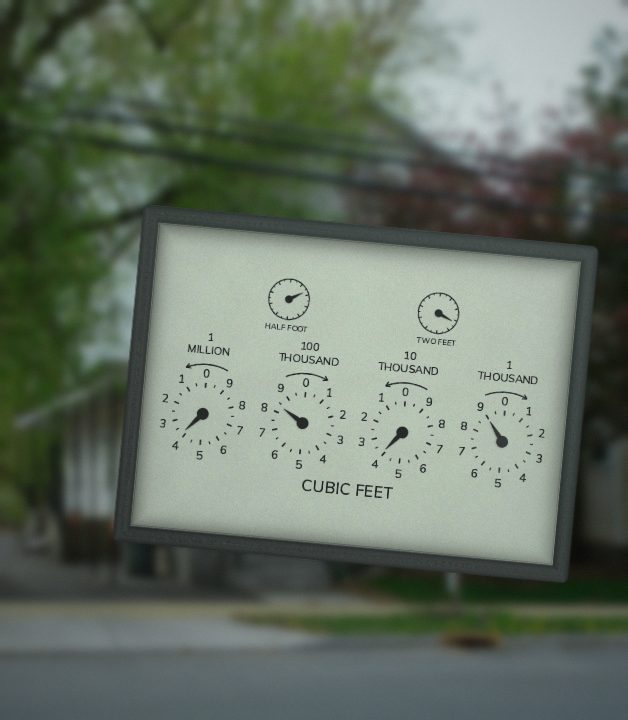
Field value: 383900 ft³
